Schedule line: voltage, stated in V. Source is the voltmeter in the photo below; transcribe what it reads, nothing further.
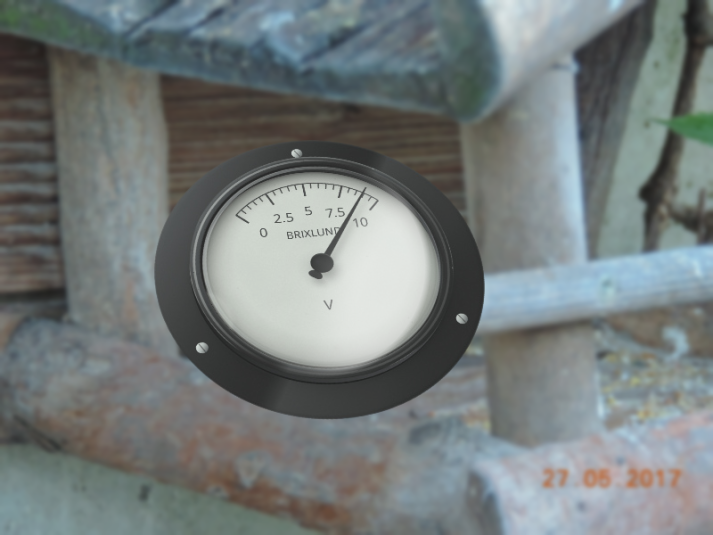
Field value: 9 V
